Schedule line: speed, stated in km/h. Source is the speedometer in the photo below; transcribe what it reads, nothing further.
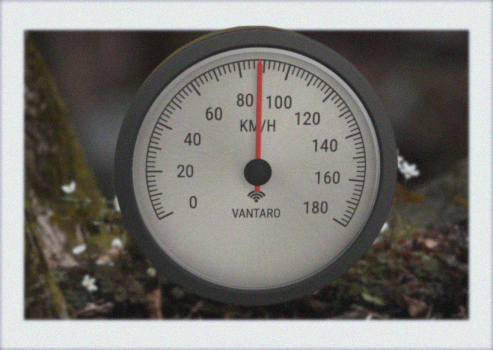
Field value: 88 km/h
